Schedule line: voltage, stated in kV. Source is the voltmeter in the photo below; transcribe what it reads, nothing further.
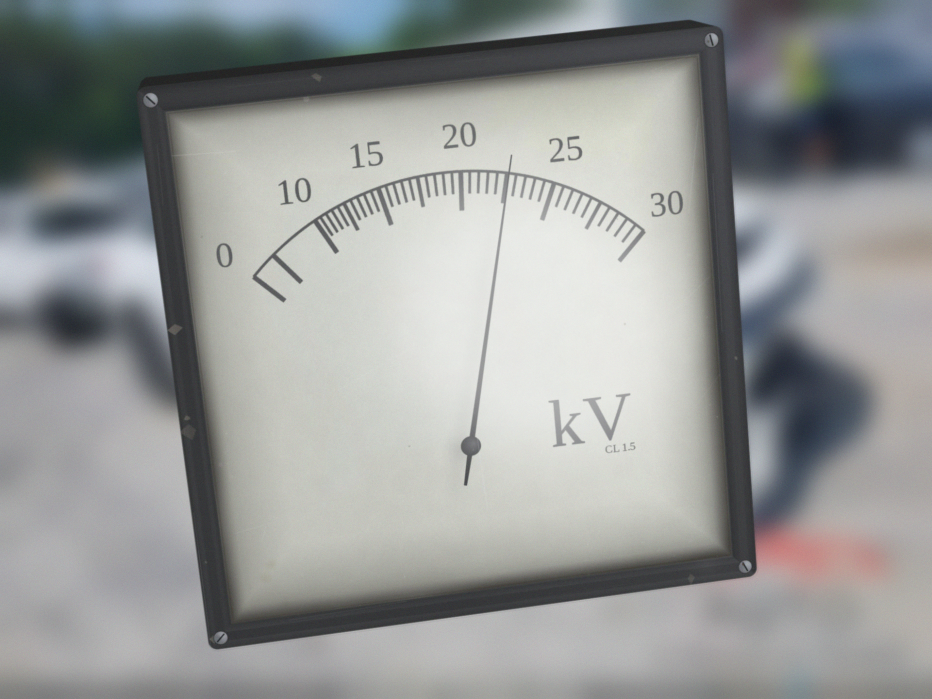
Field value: 22.5 kV
